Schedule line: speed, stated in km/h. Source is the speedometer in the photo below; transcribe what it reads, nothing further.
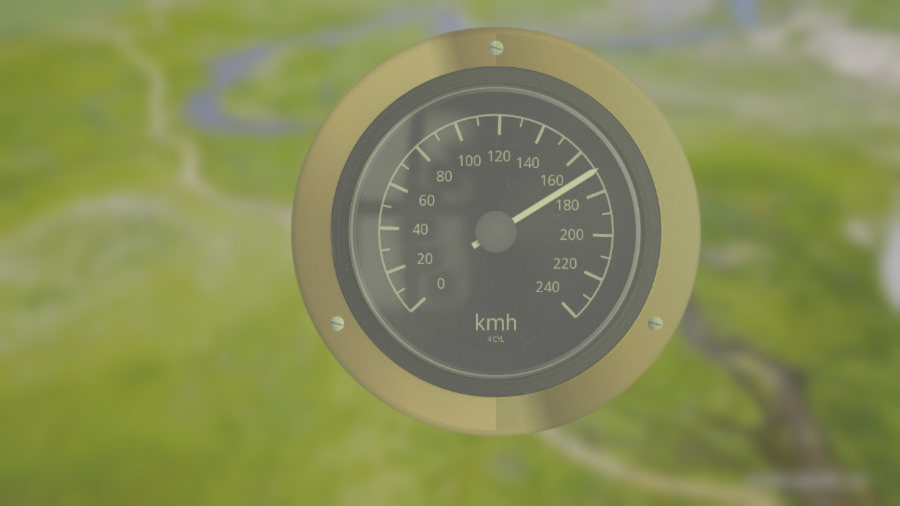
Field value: 170 km/h
